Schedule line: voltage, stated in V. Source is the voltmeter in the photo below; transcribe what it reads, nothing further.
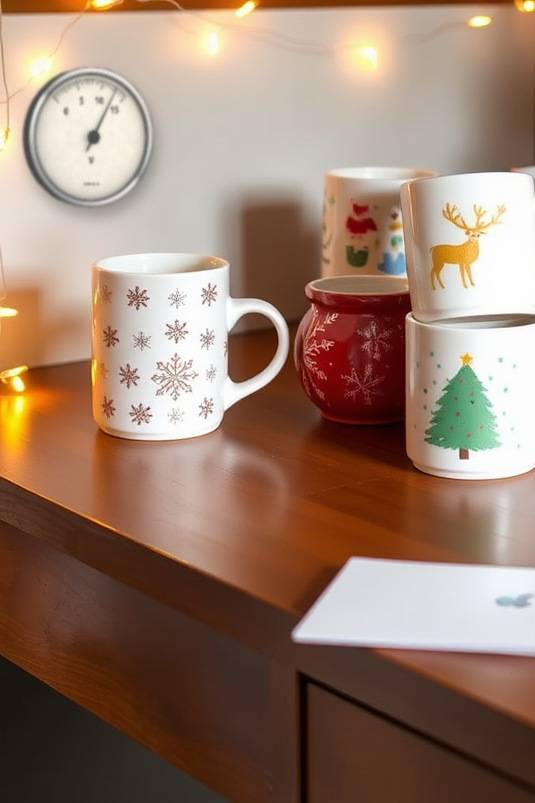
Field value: 12.5 V
